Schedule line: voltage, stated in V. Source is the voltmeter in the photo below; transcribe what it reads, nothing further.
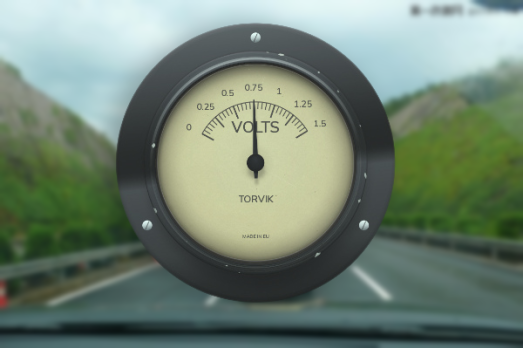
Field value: 0.75 V
